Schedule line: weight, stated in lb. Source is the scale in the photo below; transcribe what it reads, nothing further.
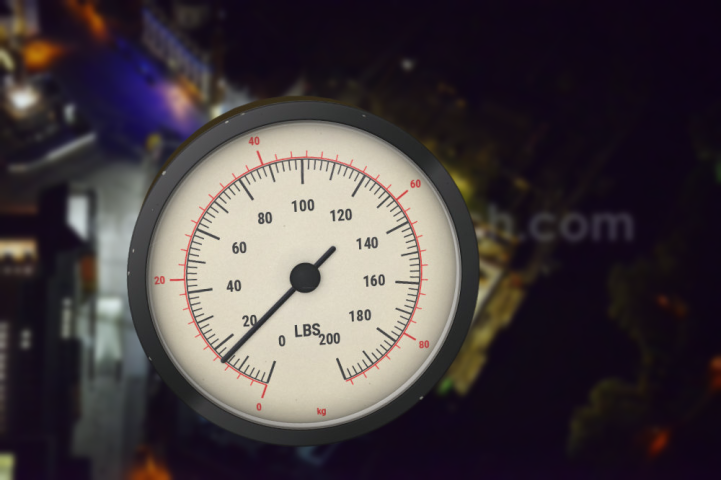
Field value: 16 lb
